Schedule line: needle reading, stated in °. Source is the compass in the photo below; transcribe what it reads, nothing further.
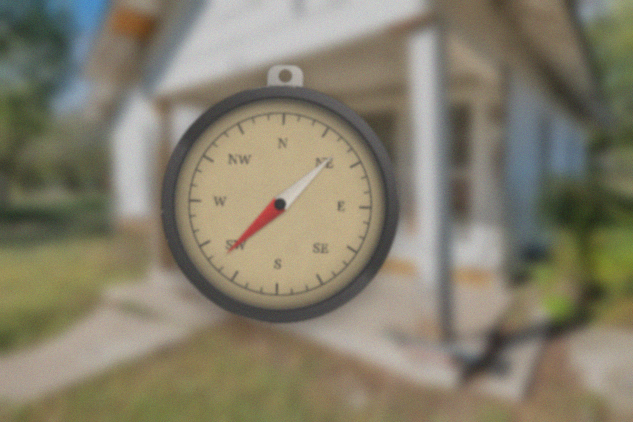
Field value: 225 °
